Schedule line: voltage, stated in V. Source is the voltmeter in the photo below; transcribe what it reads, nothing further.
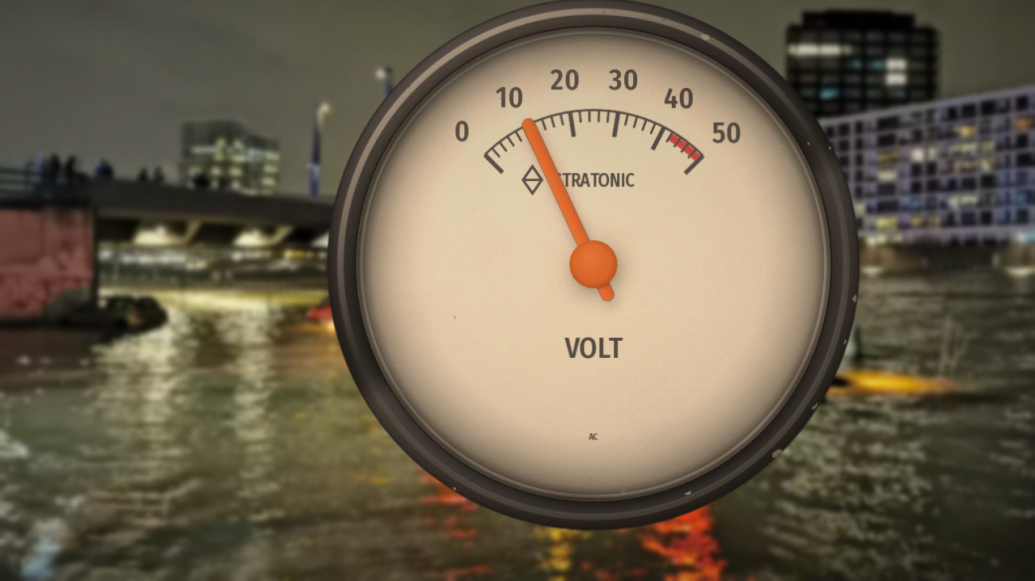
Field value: 11 V
